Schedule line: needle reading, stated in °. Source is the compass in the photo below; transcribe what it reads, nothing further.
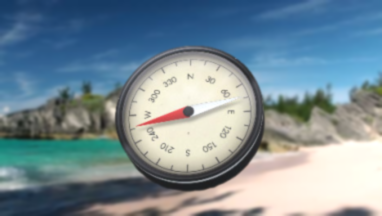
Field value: 255 °
